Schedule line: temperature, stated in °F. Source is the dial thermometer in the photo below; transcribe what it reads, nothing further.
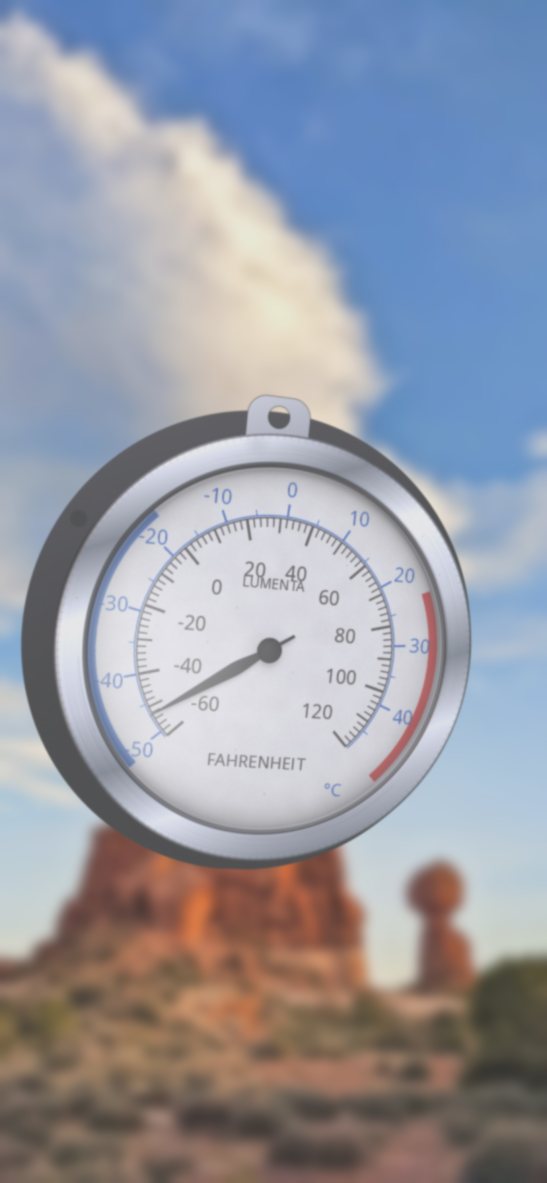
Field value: -52 °F
